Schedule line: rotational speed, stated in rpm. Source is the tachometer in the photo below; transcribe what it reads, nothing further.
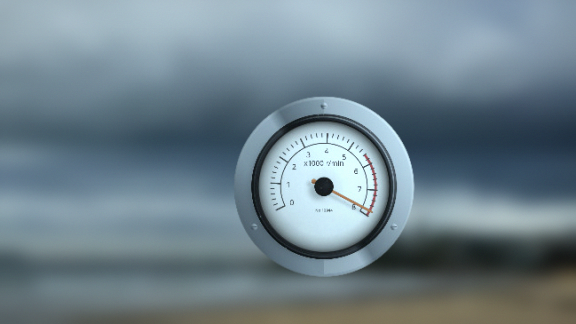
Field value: 7800 rpm
